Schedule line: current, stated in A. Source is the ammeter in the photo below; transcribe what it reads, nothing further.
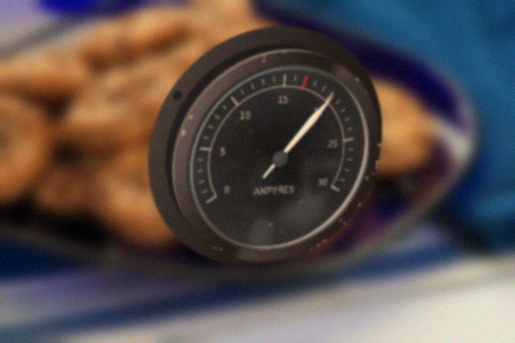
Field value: 20 A
